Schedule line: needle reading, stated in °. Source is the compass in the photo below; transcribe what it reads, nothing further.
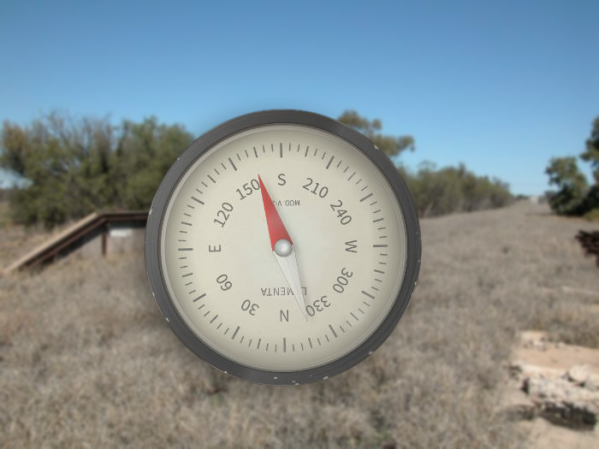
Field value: 162.5 °
